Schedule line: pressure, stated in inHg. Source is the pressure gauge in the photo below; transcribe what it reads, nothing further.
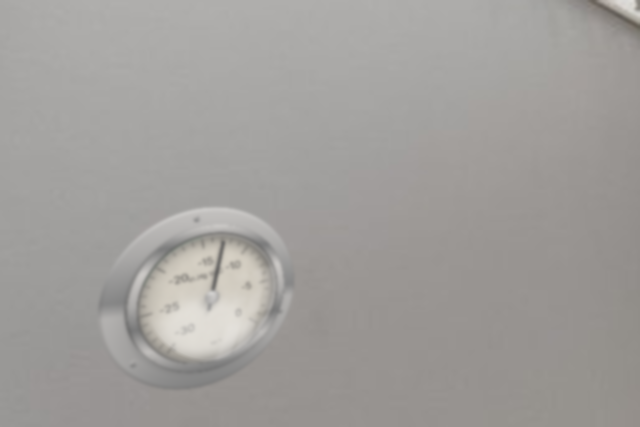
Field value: -13 inHg
